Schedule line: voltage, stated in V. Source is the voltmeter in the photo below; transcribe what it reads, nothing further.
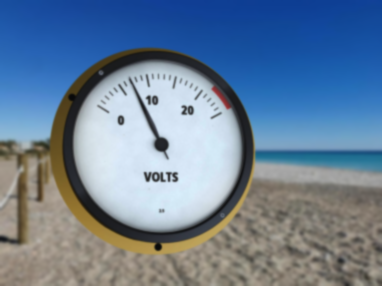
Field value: 7 V
